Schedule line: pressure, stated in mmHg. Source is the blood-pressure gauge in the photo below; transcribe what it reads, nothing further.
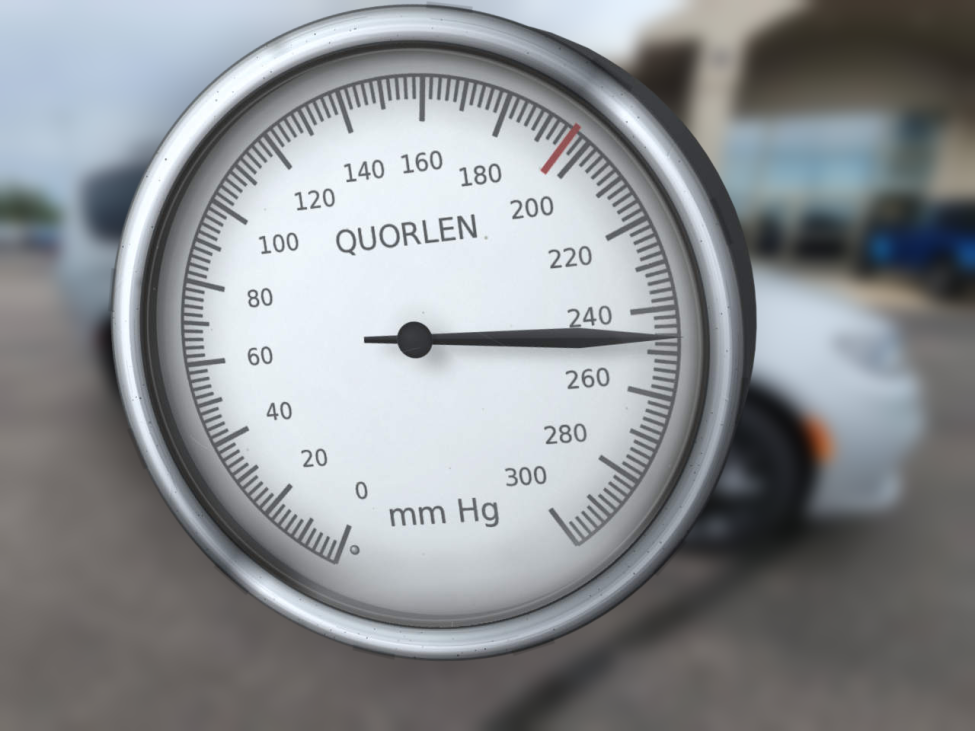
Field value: 246 mmHg
